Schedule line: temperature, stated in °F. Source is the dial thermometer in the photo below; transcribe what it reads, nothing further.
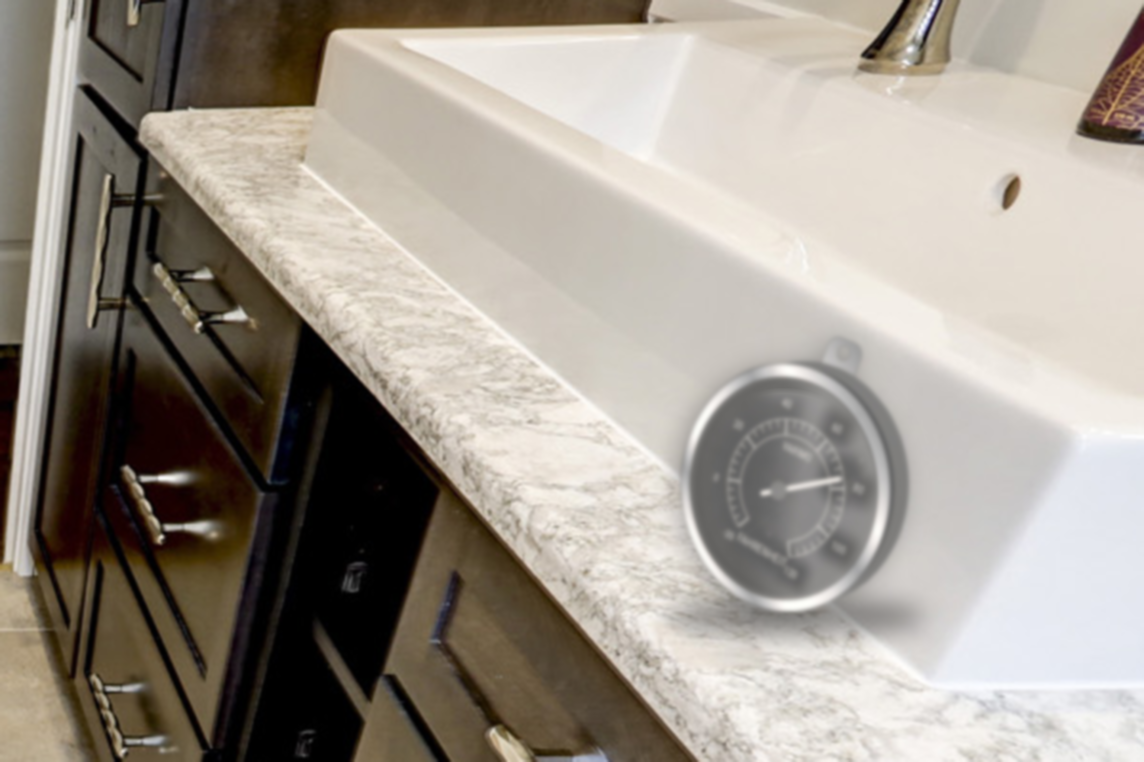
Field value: 76 °F
